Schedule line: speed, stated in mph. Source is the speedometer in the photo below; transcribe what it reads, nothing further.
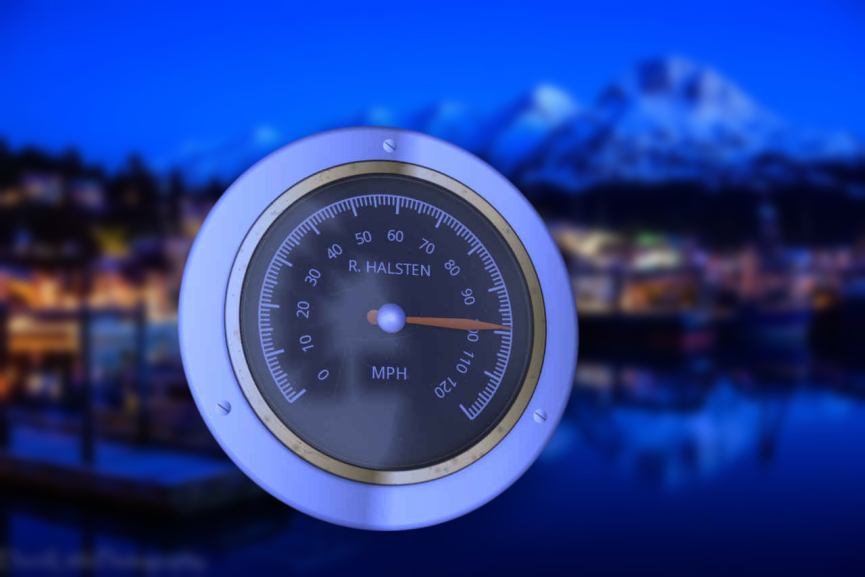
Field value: 99 mph
